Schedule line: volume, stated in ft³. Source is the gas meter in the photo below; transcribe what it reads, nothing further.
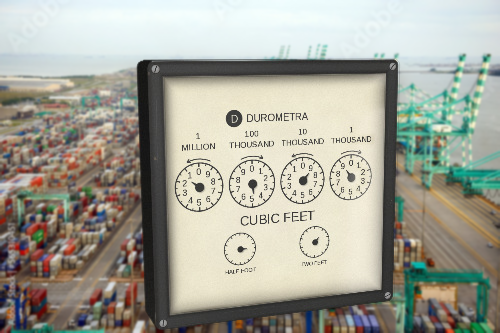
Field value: 148900 ft³
